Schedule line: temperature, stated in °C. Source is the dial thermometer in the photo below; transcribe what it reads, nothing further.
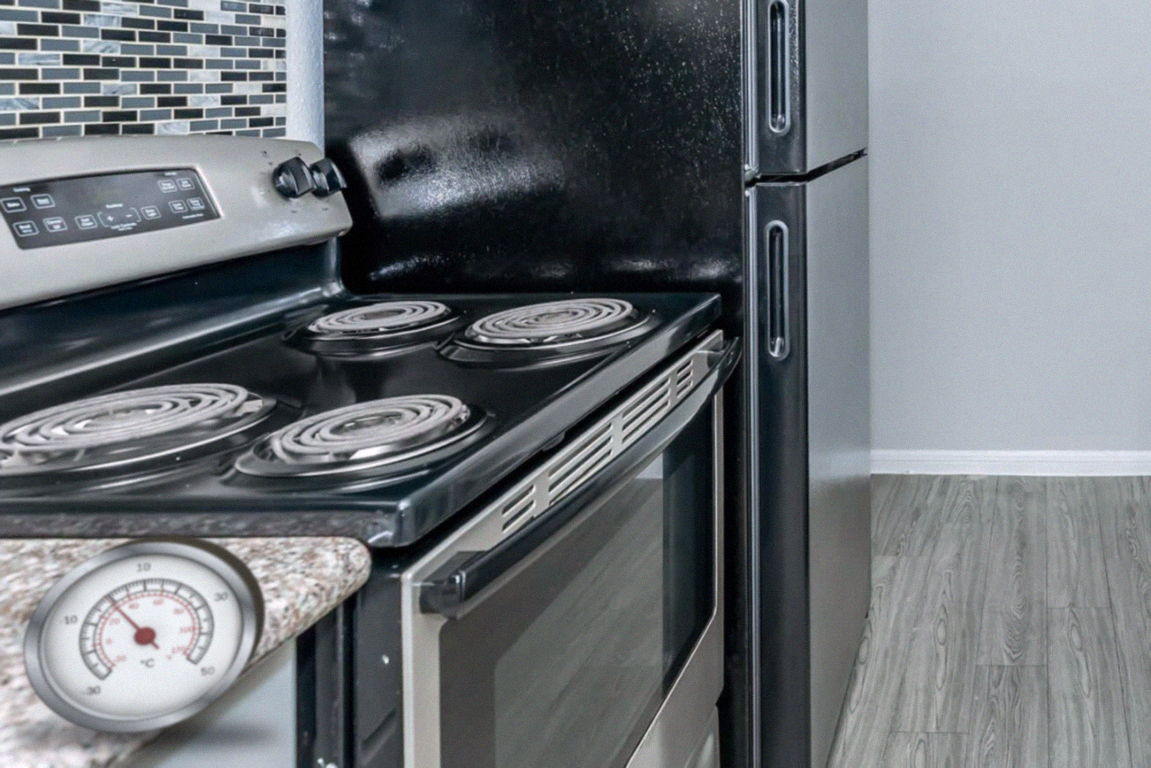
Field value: 0 °C
